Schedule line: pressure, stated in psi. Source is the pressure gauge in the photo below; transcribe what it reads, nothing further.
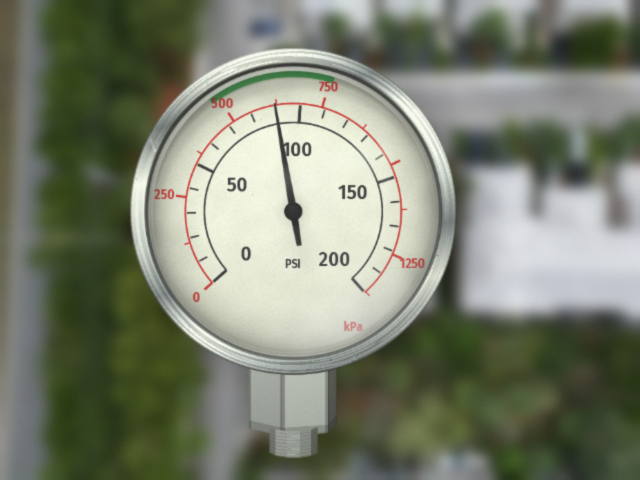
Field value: 90 psi
